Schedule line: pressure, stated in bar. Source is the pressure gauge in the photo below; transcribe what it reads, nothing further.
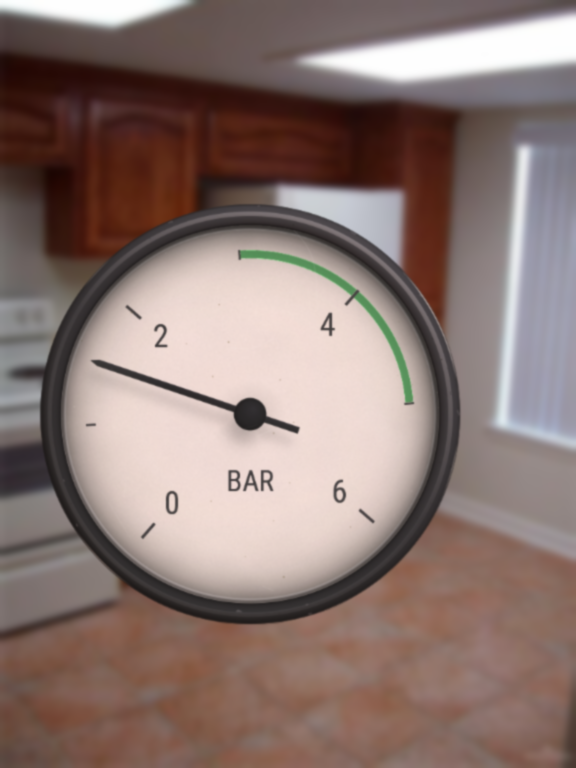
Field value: 1.5 bar
